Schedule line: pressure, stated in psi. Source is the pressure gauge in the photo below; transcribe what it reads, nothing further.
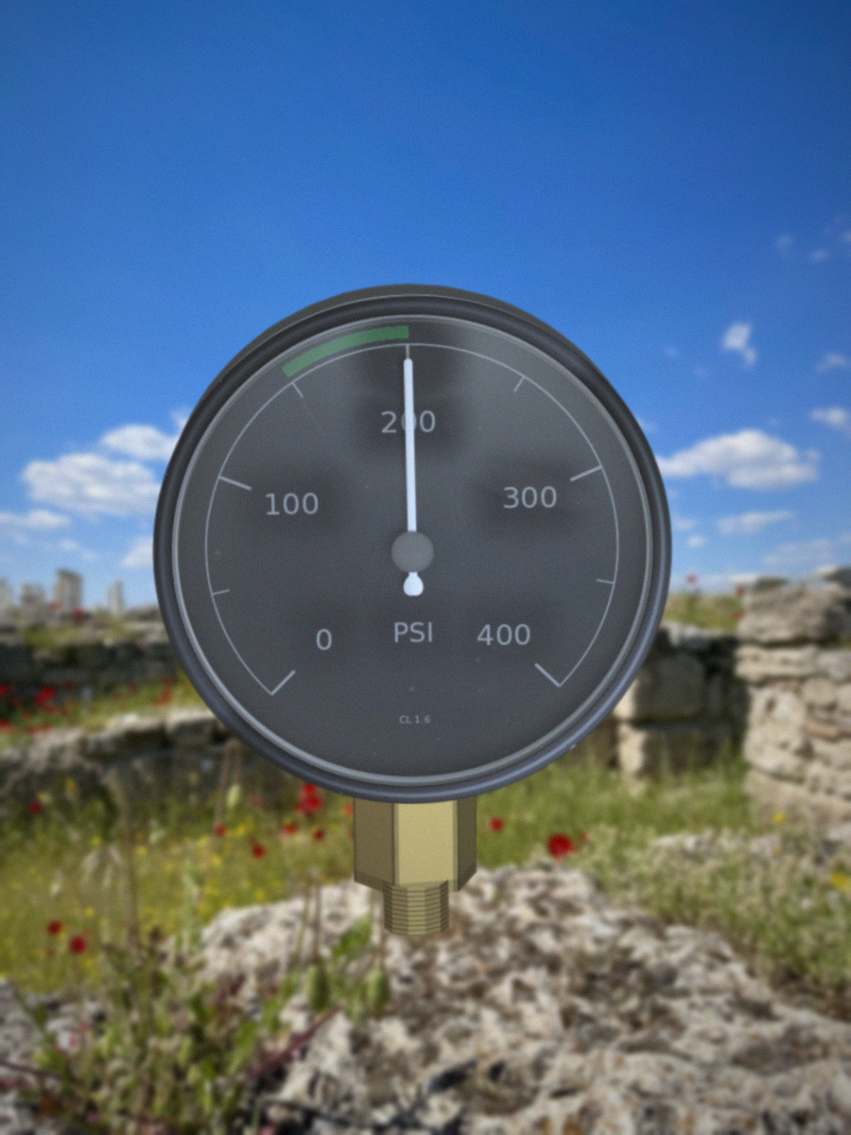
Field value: 200 psi
